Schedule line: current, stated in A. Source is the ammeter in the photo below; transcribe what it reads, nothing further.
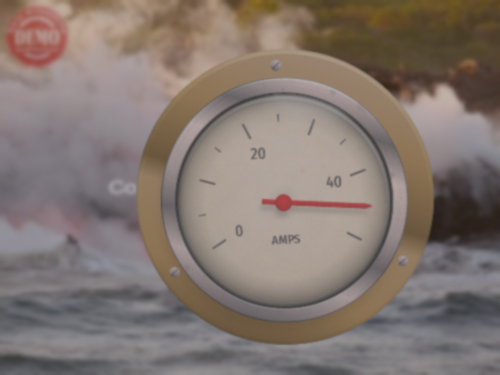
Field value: 45 A
